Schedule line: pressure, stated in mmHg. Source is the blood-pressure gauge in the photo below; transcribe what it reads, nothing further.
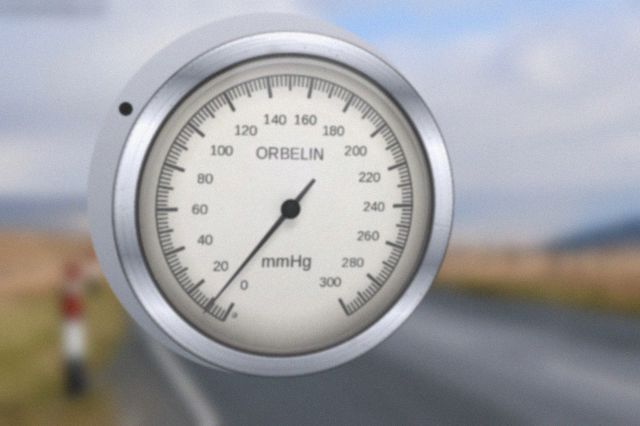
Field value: 10 mmHg
